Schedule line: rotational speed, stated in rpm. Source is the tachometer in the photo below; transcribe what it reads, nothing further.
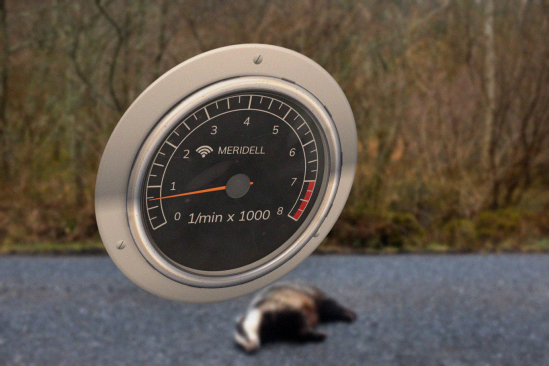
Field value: 750 rpm
